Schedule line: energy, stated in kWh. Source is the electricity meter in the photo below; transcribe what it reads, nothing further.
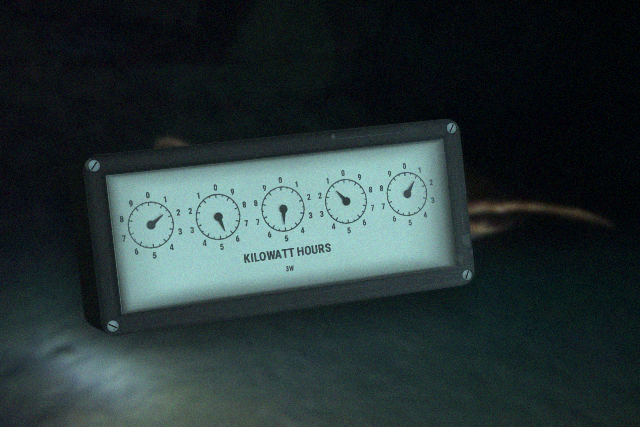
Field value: 15511 kWh
